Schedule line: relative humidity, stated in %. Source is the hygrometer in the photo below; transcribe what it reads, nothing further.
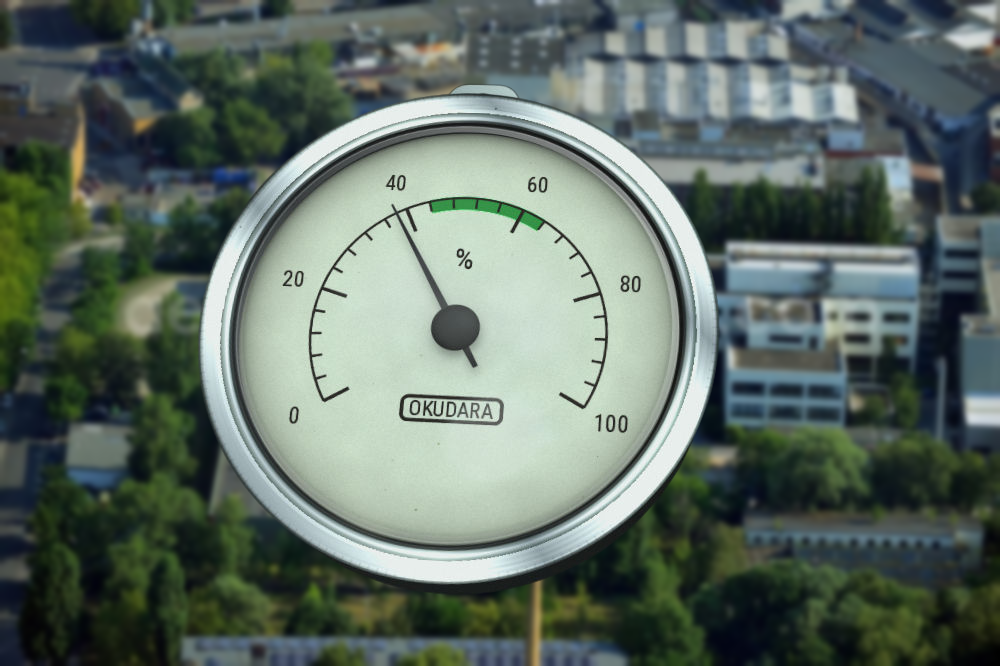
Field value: 38 %
